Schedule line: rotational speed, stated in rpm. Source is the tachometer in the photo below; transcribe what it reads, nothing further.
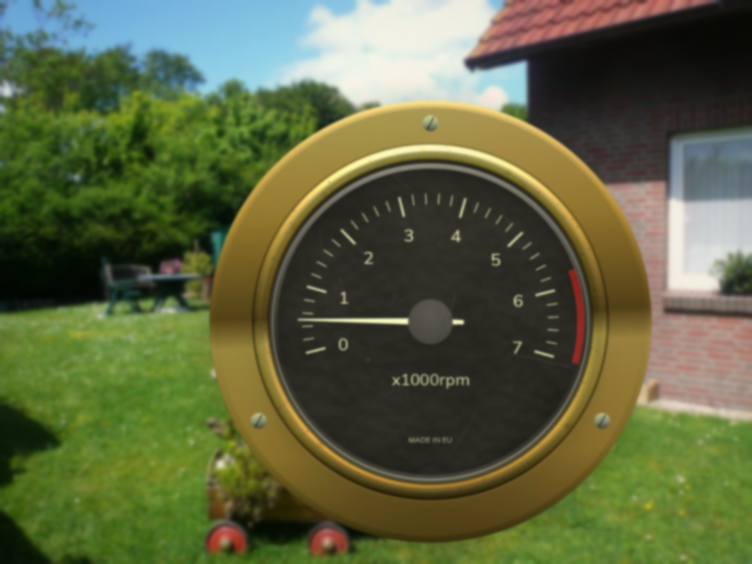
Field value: 500 rpm
